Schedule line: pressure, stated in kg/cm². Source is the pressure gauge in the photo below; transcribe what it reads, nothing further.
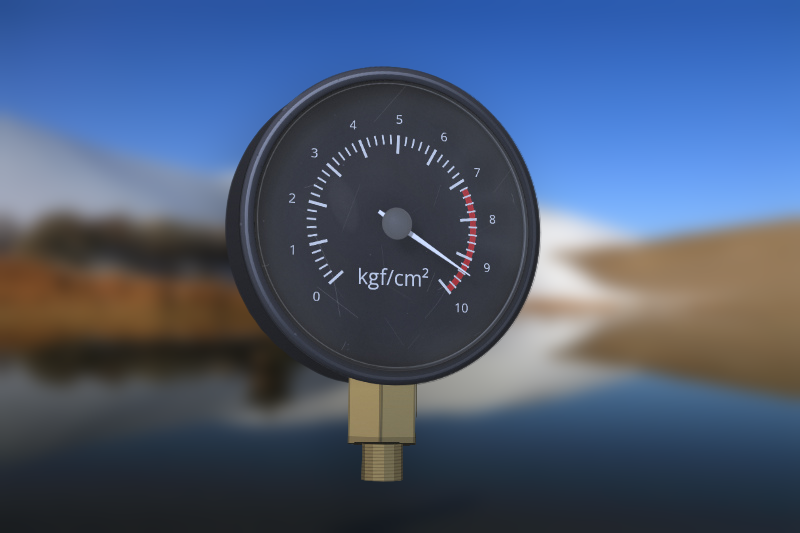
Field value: 9.4 kg/cm²
